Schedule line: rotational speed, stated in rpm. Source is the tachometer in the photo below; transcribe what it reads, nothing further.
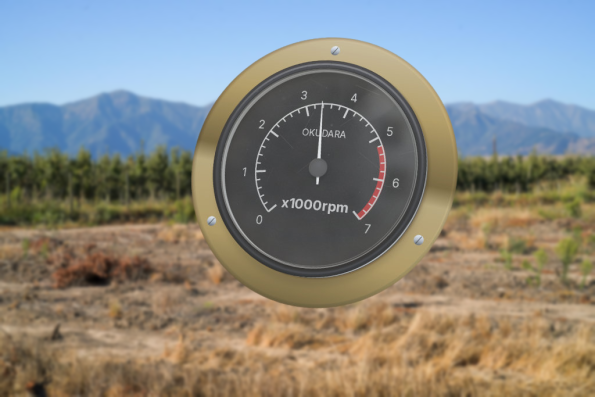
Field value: 3400 rpm
